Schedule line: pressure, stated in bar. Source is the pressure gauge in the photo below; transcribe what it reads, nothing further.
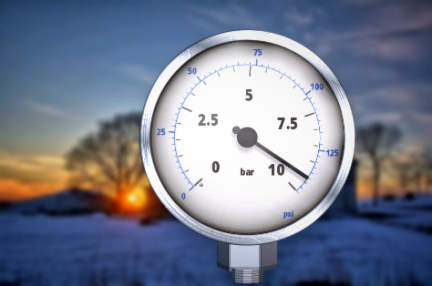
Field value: 9.5 bar
